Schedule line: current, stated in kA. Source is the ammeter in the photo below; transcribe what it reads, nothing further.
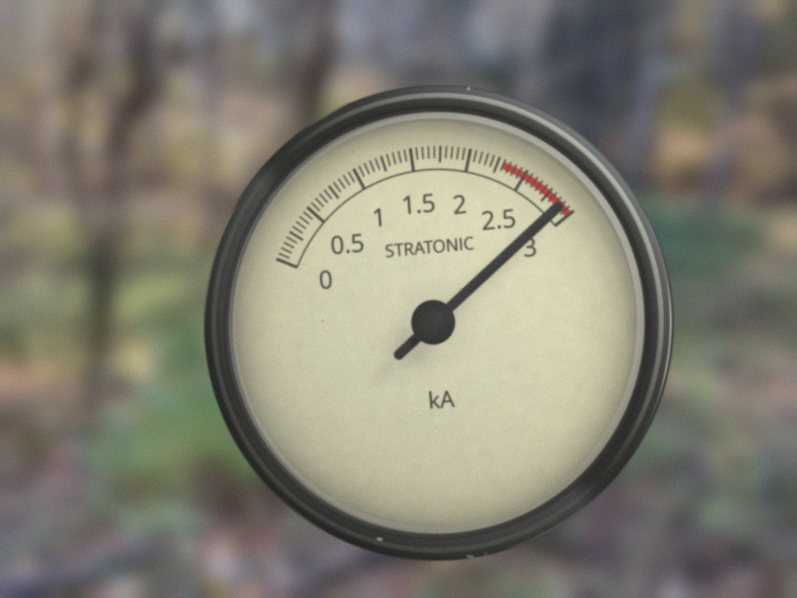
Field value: 2.9 kA
